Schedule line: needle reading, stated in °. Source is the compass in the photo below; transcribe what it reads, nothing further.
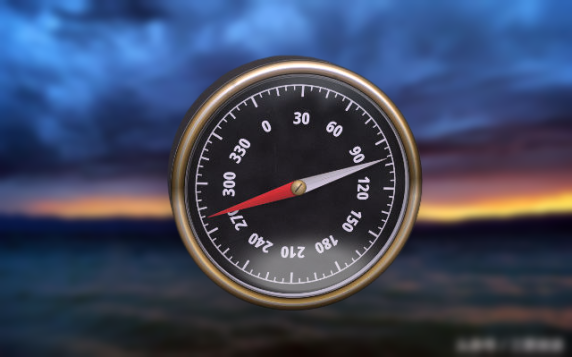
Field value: 280 °
